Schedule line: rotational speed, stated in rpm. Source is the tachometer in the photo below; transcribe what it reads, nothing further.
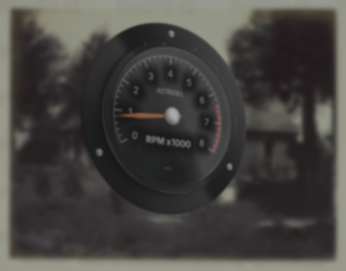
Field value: 800 rpm
